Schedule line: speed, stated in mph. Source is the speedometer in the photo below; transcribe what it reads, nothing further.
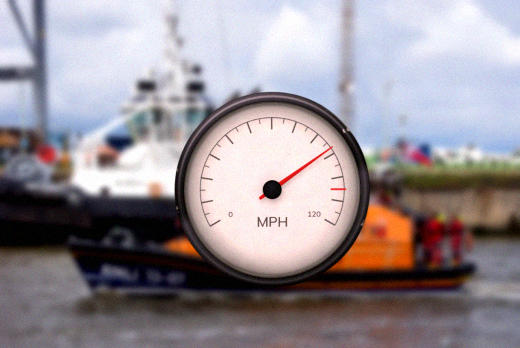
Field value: 87.5 mph
